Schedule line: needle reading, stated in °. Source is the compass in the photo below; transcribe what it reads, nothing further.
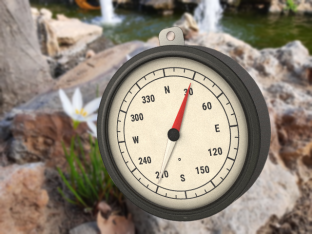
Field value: 30 °
